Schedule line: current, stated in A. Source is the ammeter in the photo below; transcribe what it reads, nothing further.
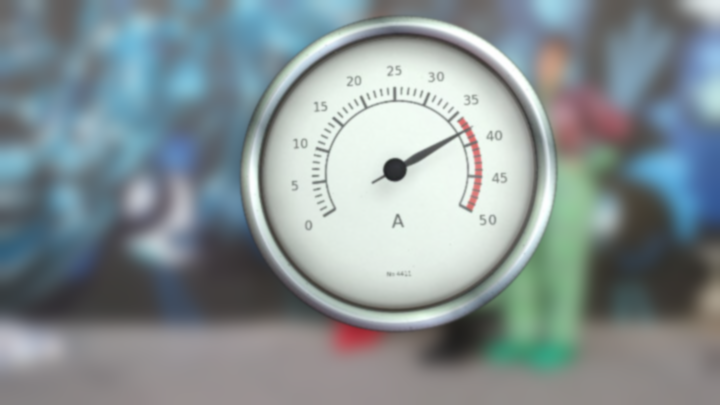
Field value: 38 A
